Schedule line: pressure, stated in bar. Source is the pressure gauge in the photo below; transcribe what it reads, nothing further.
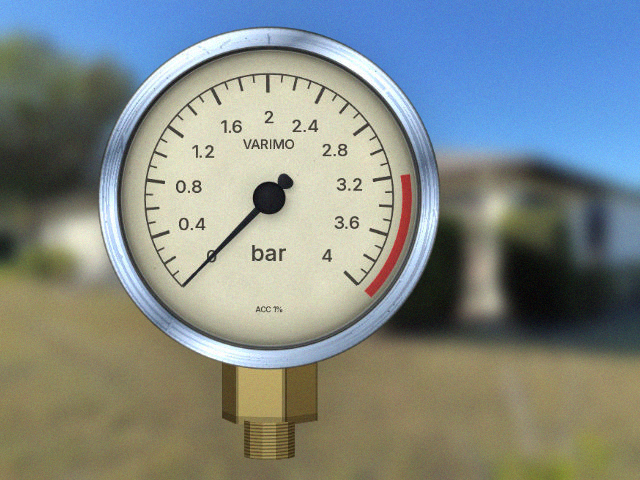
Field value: 0 bar
